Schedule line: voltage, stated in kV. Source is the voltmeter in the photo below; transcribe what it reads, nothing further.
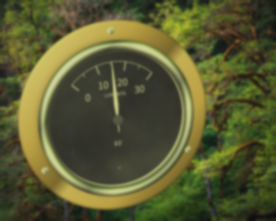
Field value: 15 kV
